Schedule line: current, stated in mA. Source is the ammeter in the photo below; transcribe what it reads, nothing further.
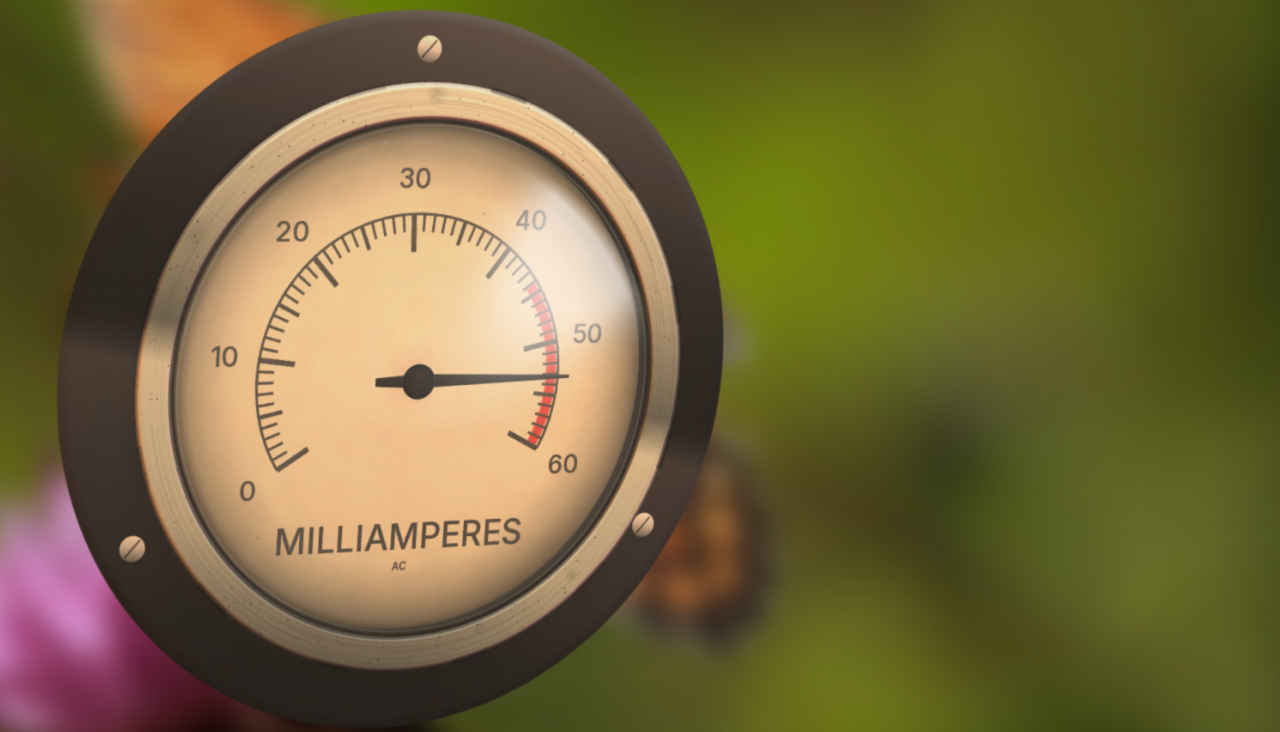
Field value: 53 mA
